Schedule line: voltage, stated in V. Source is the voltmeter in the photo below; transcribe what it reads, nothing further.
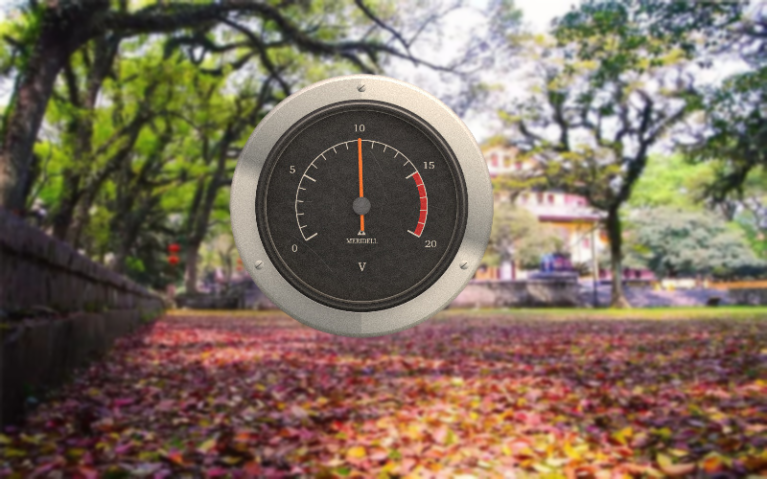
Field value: 10 V
